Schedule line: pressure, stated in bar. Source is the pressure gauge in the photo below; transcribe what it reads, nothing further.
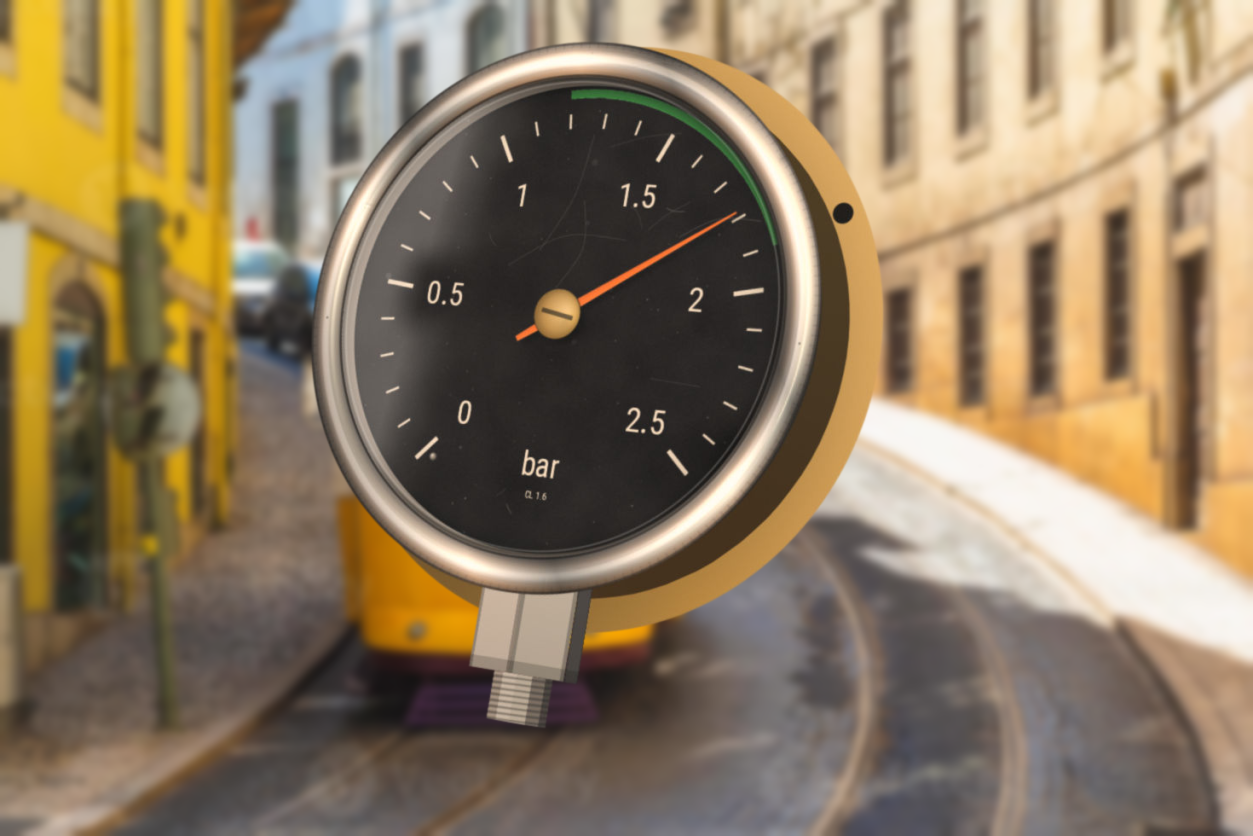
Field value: 1.8 bar
